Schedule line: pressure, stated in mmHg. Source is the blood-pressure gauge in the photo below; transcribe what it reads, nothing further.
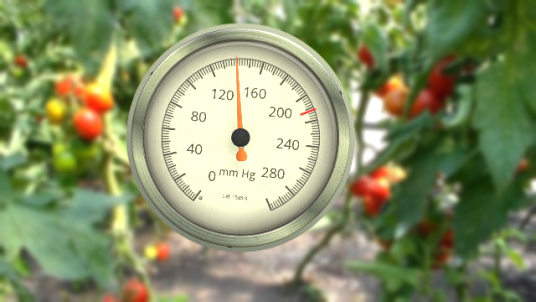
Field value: 140 mmHg
